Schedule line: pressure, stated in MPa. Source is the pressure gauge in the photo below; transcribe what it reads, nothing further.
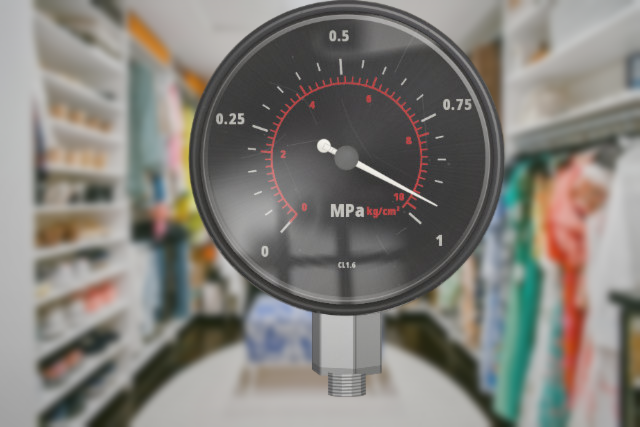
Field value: 0.95 MPa
